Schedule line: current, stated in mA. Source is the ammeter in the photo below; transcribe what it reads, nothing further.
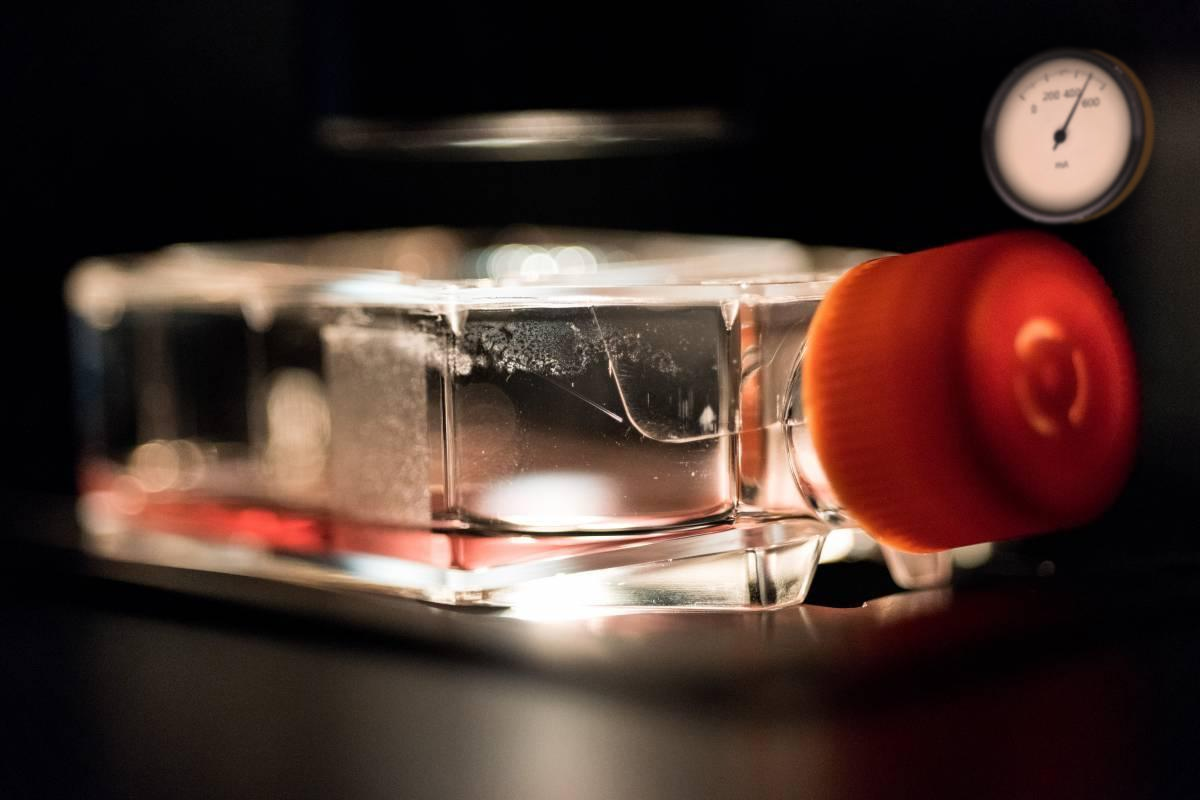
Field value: 500 mA
